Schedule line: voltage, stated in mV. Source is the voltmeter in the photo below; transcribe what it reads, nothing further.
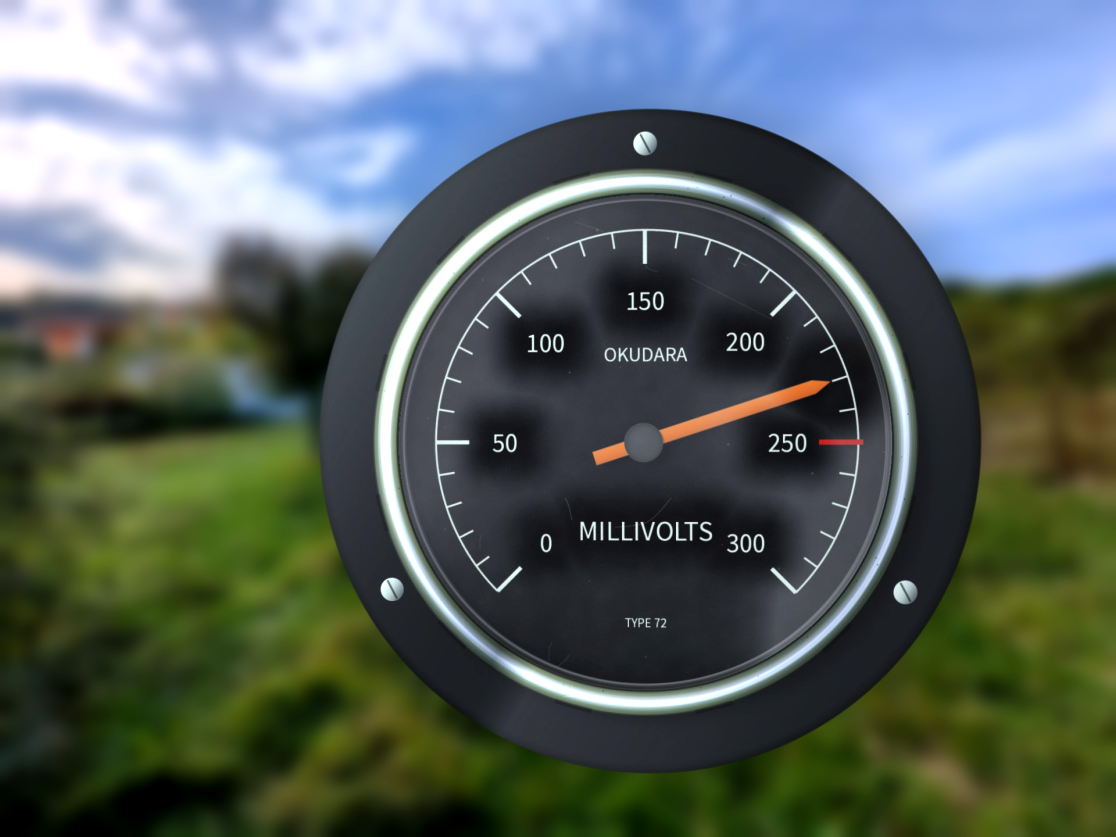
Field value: 230 mV
